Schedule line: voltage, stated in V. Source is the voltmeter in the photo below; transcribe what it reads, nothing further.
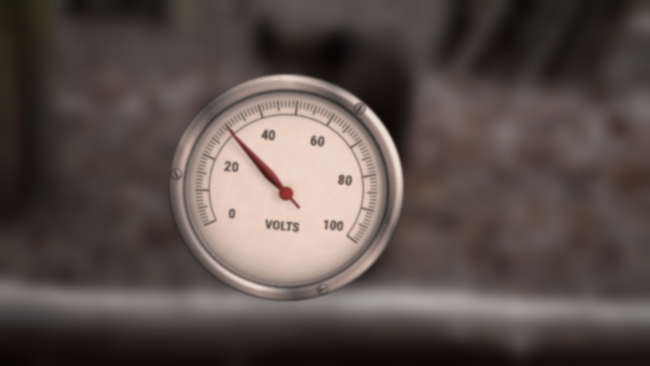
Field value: 30 V
